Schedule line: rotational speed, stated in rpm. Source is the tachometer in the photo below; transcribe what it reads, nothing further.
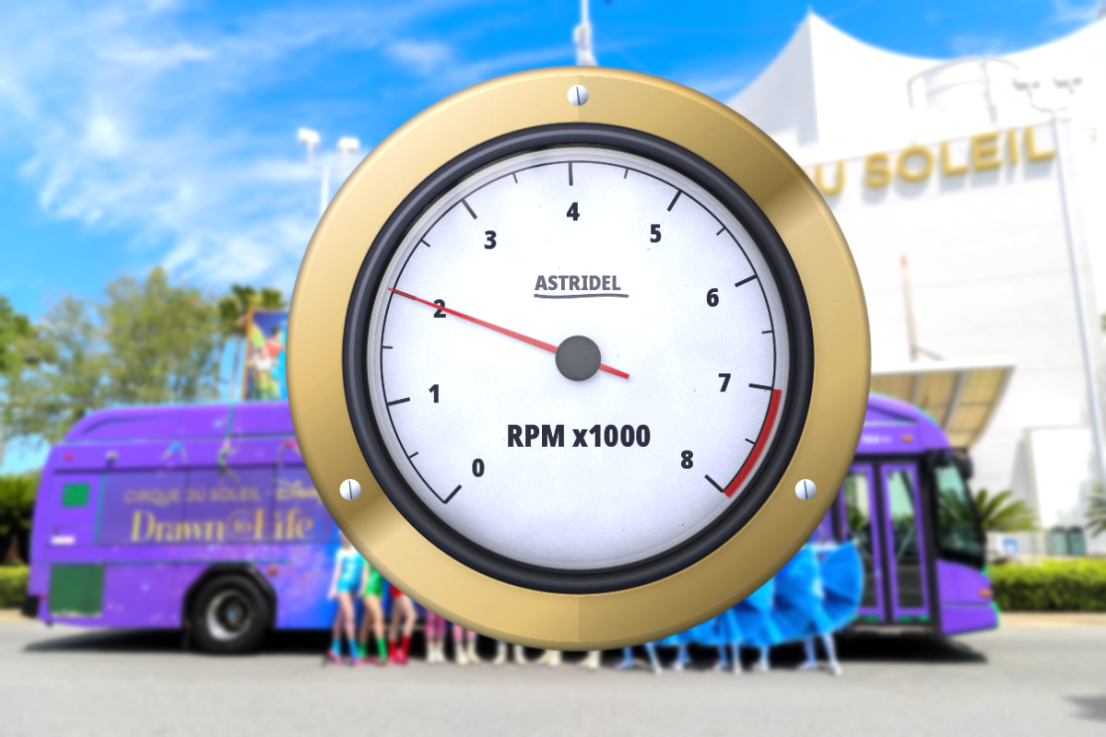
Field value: 2000 rpm
